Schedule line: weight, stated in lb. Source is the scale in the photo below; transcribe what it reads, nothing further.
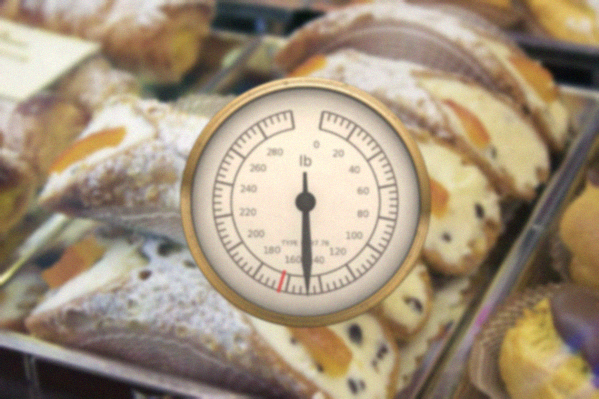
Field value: 148 lb
